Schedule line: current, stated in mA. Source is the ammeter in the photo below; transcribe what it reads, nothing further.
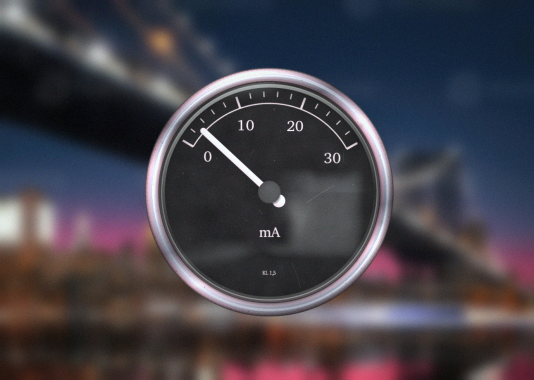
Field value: 3 mA
